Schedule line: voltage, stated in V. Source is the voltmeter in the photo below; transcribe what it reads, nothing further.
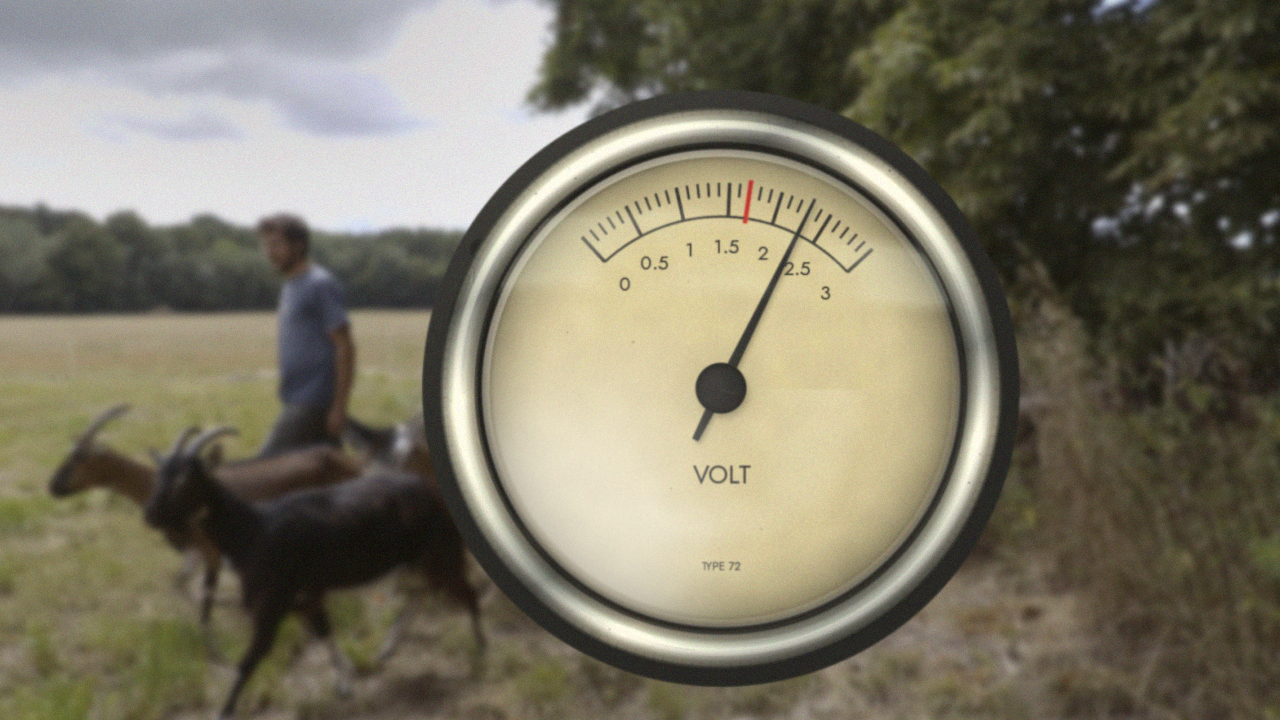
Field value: 2.3 V
